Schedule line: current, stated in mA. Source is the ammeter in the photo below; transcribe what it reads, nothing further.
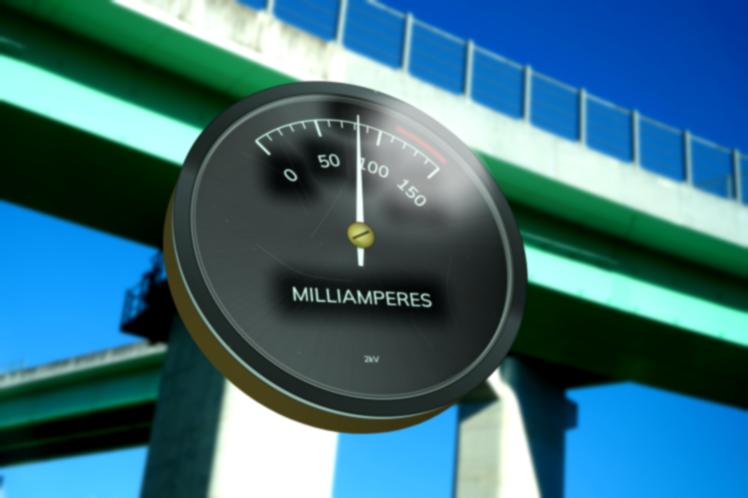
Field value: 80 mA
